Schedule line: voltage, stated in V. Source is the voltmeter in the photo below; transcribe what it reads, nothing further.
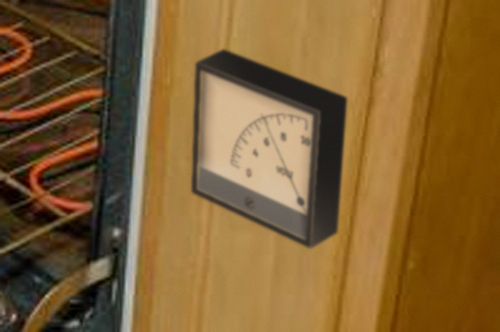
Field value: 7 V
